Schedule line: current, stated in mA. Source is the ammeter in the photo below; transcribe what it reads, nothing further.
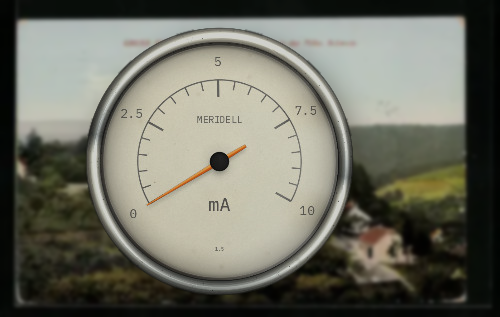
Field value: 0 mA
